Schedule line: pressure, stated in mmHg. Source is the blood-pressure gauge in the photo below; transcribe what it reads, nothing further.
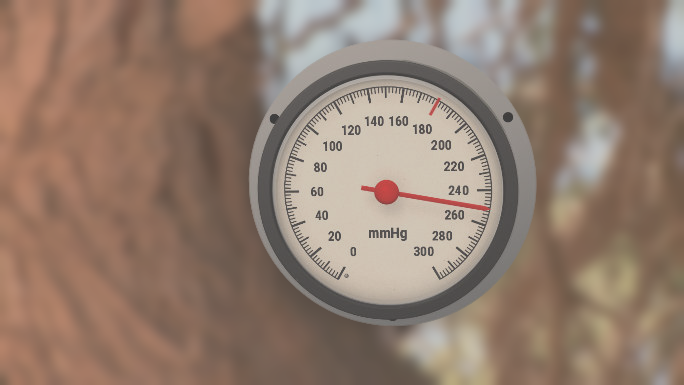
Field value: 250 mmHg
